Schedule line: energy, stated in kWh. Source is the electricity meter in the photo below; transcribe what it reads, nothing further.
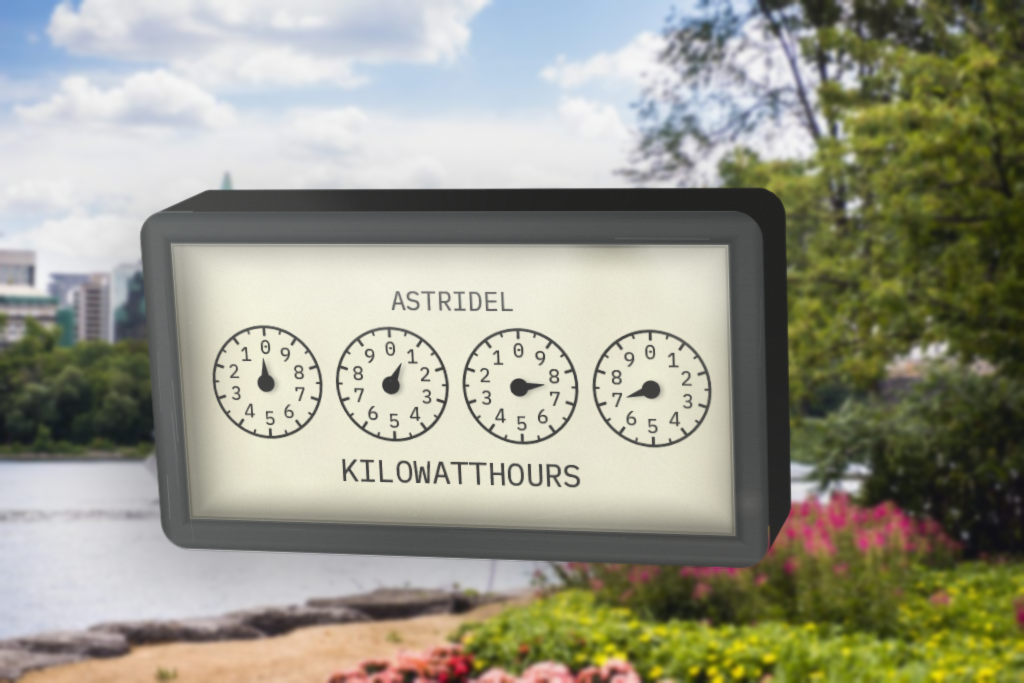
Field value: 77 kWh
